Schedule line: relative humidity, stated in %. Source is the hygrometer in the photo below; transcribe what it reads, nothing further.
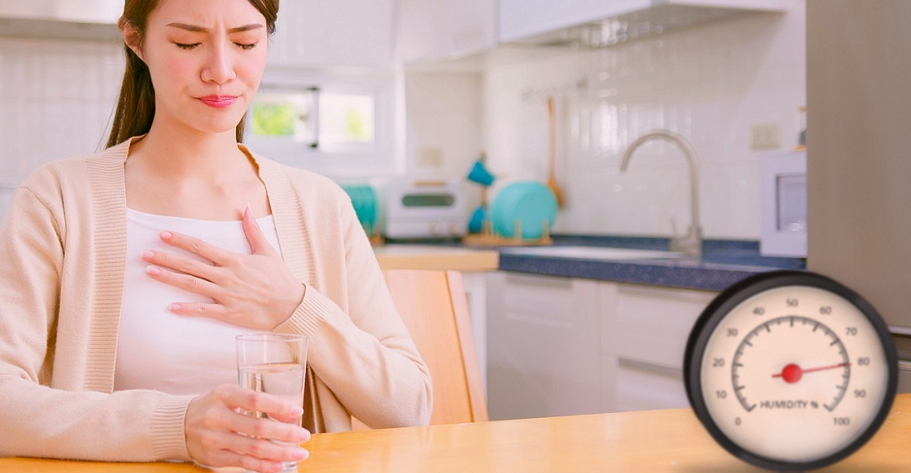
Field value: 80 %
